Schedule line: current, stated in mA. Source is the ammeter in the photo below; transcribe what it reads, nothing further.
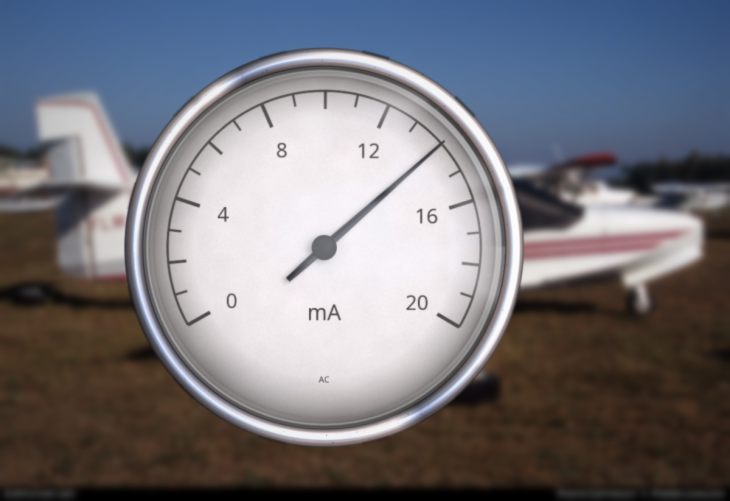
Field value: 14 mA
